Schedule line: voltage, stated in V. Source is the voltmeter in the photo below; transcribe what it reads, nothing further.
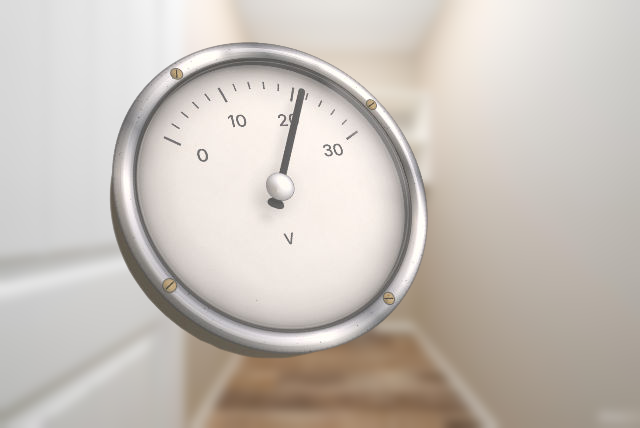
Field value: 21 V
